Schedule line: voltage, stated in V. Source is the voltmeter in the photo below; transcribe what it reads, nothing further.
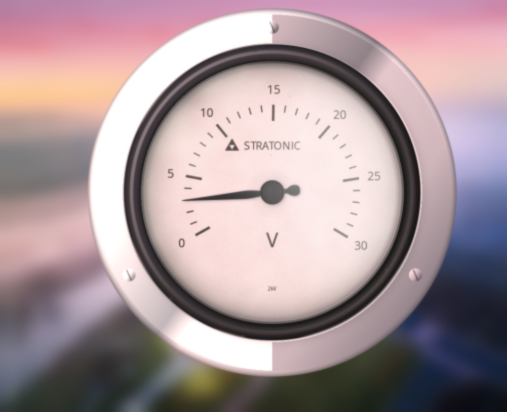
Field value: 3 V
